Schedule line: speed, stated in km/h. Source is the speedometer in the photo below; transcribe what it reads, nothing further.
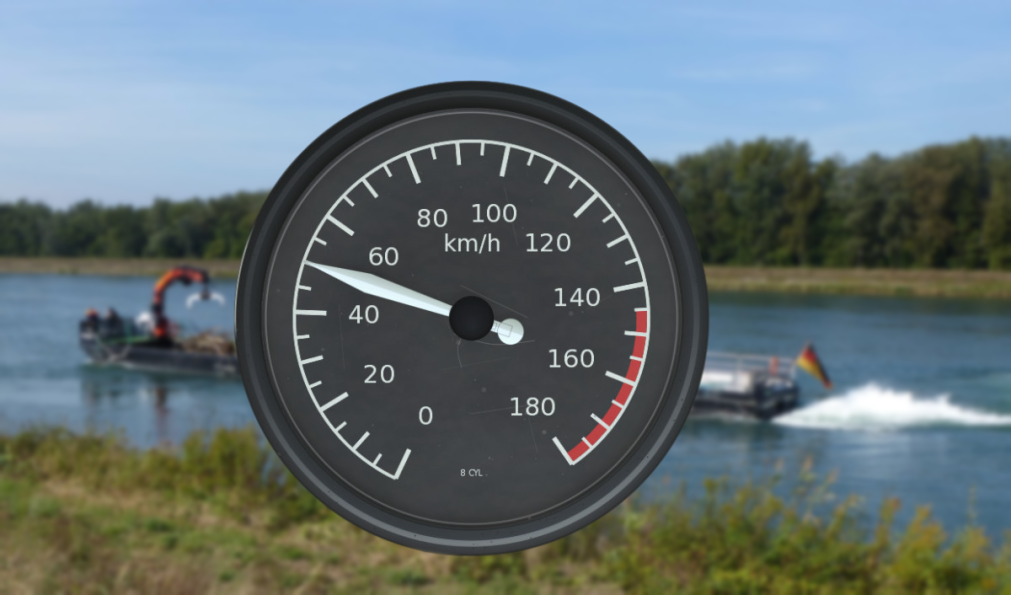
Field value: 50 km/h
